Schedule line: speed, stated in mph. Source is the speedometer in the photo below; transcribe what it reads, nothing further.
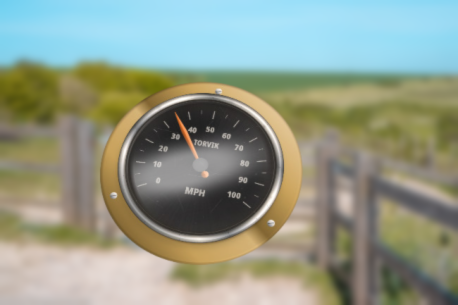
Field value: 35 mph
